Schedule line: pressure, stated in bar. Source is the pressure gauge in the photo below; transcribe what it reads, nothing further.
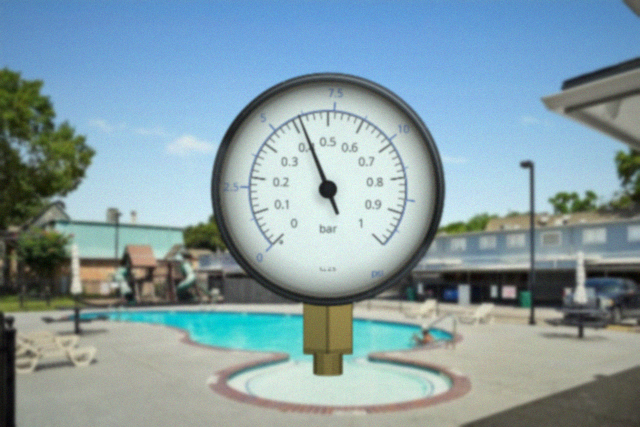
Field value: 0.42 bar
